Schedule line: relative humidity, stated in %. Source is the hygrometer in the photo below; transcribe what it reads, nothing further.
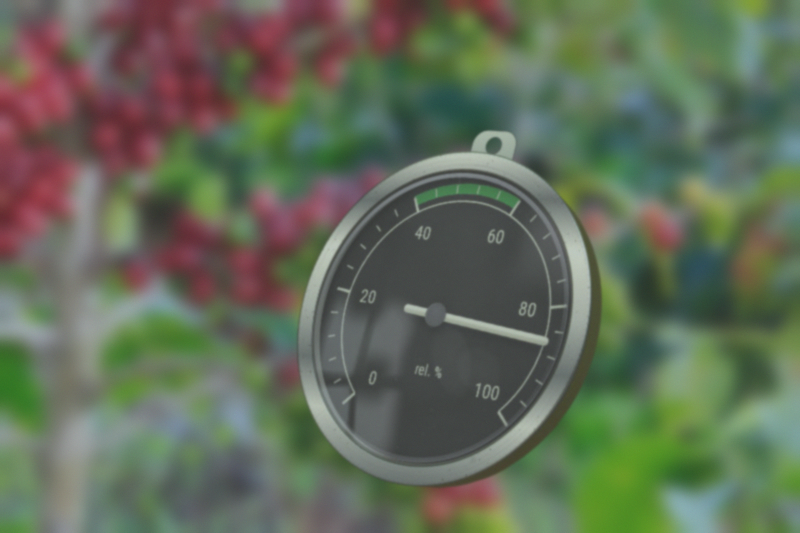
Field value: 86 %
